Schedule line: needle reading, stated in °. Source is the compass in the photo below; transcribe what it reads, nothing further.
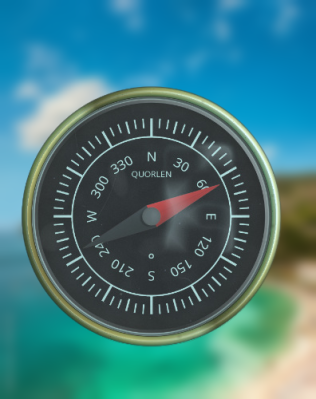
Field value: 65 °
